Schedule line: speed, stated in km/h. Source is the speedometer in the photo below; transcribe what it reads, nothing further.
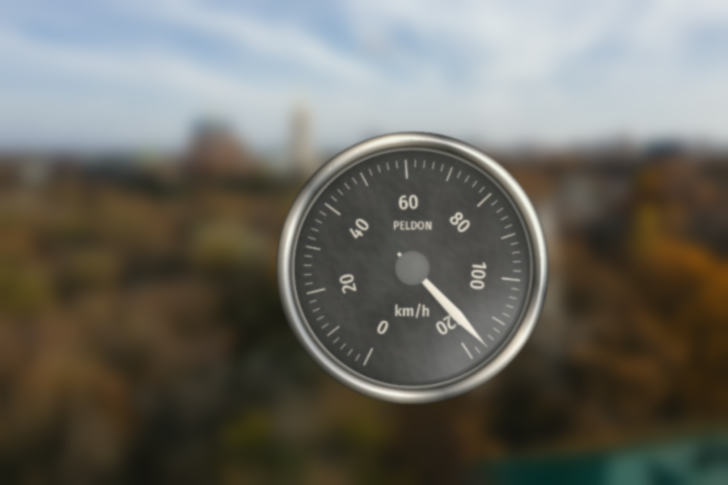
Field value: 116 km/h
